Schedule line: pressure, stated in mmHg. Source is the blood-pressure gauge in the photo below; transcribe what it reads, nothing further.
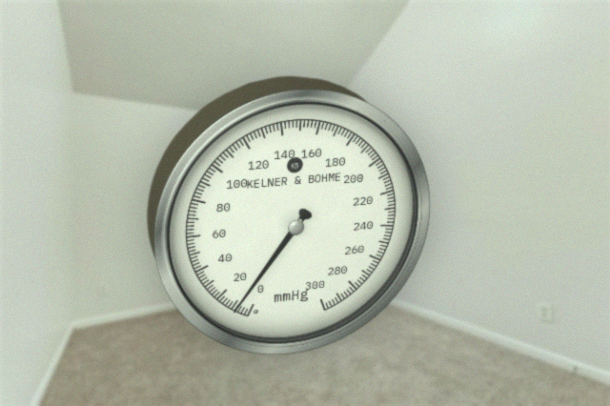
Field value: 10 mmHg
